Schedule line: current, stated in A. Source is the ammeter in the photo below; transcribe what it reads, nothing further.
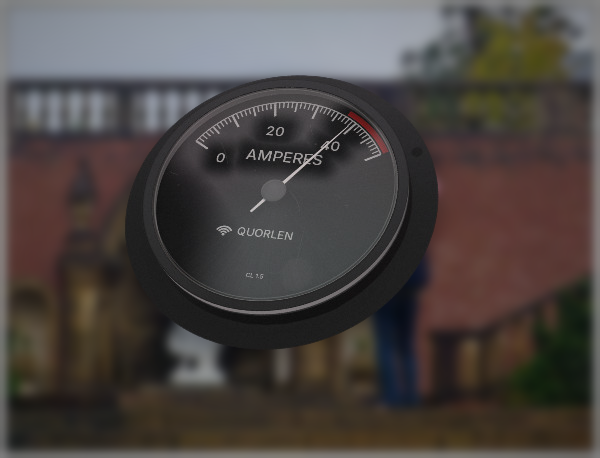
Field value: 40 A
